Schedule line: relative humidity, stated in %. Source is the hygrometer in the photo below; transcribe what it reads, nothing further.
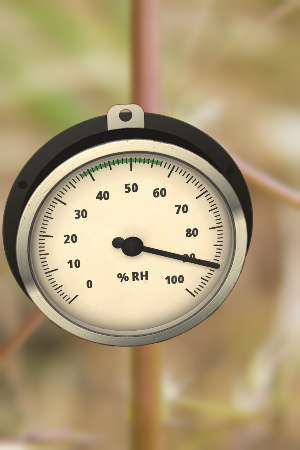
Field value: 90 %
